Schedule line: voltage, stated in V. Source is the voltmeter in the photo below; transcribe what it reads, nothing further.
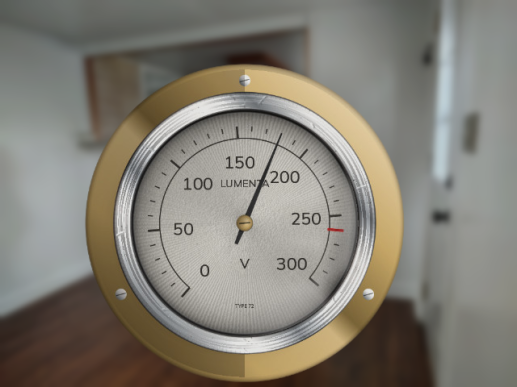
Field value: 180 V
